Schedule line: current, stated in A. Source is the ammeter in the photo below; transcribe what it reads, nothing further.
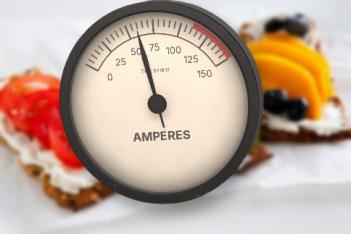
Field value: 60 A
